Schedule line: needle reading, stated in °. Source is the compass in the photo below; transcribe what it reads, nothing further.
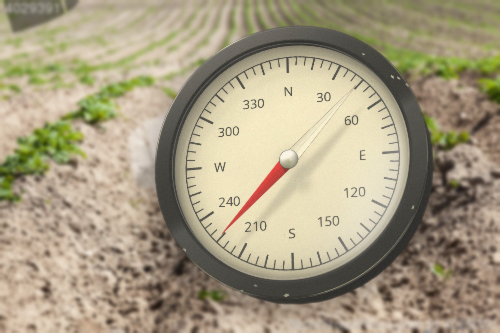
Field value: 225 °
